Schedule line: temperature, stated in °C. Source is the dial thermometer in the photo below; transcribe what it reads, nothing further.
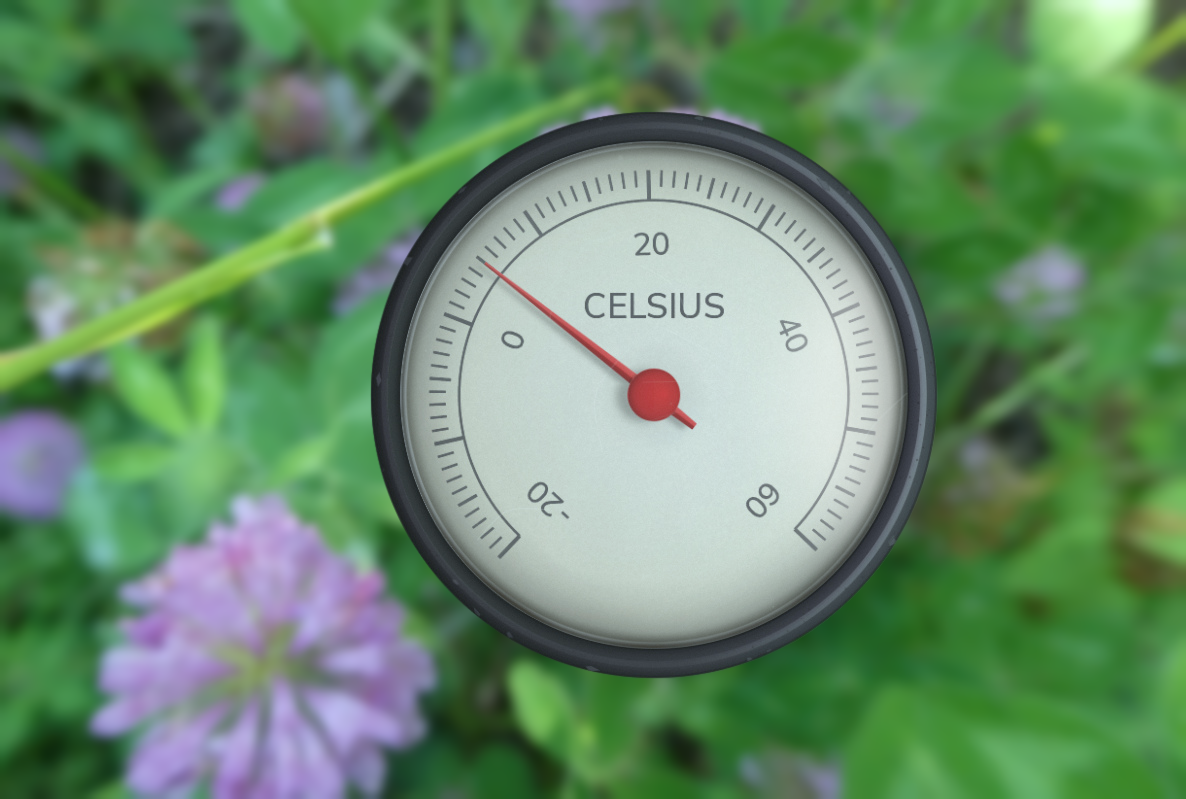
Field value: 5 °C
